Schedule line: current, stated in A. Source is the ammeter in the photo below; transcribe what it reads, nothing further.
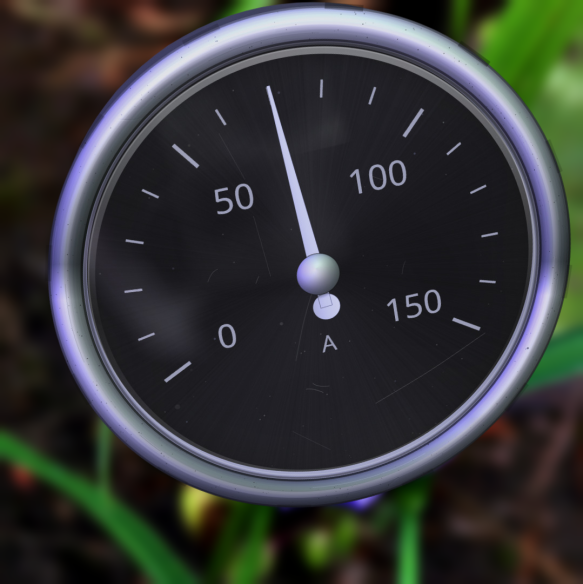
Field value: 70 A
